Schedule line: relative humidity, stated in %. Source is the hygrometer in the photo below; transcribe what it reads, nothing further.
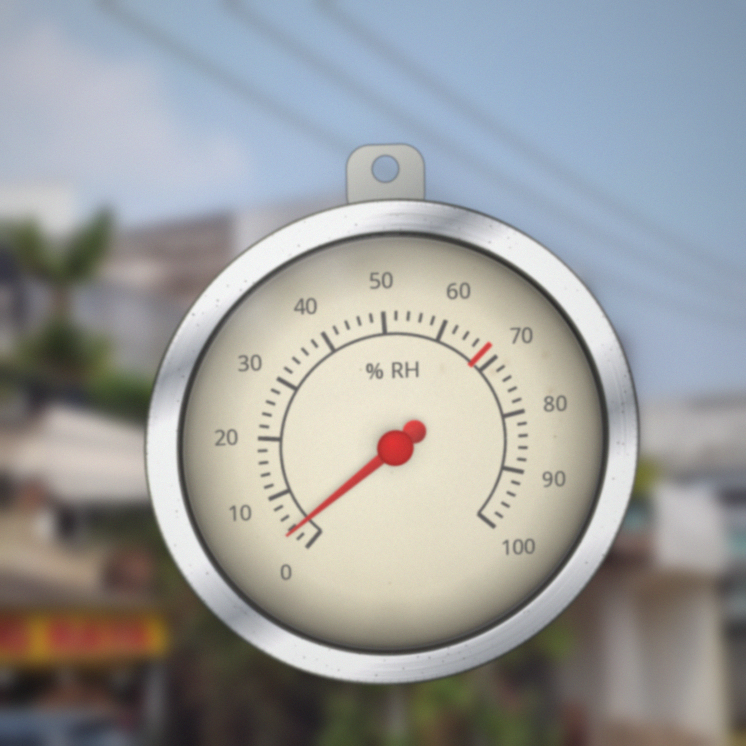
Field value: 4 %
